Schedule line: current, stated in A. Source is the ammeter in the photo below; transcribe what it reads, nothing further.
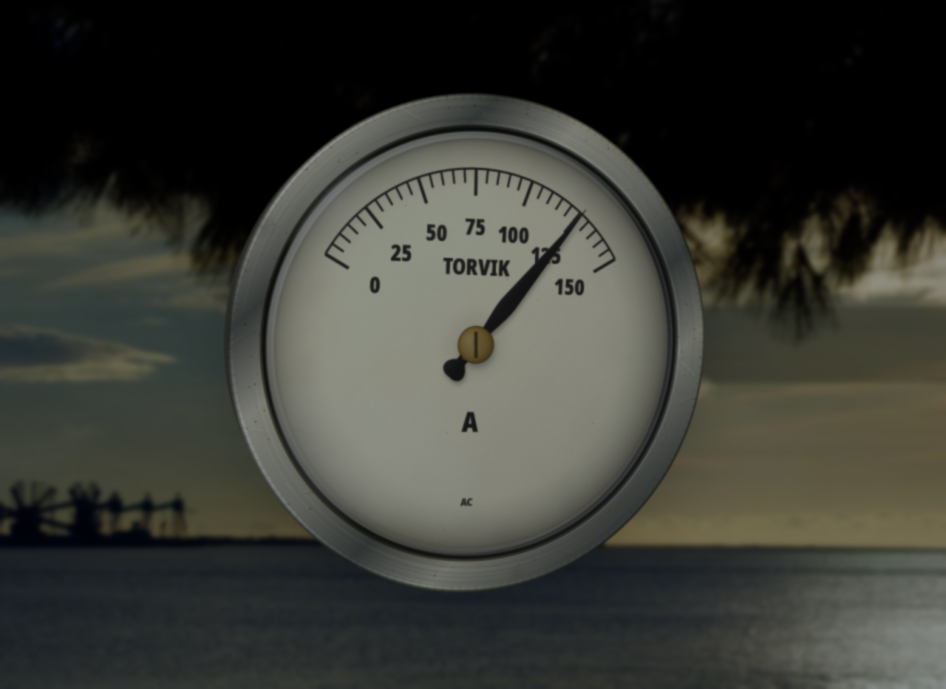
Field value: 125 A
